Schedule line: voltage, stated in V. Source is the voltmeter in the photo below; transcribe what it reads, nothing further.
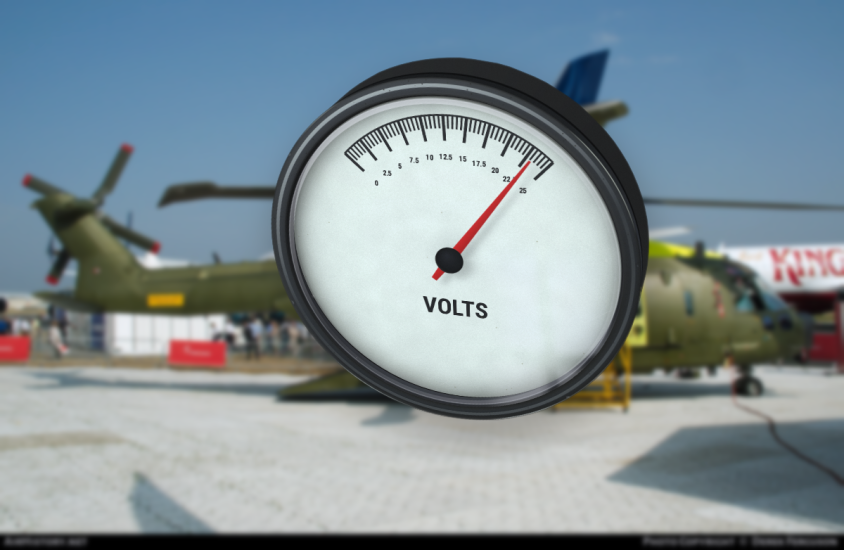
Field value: 23 V
